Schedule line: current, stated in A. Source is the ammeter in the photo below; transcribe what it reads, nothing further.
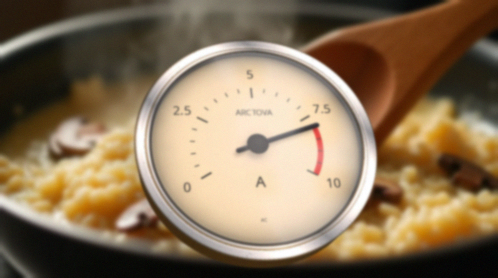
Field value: 8 A
